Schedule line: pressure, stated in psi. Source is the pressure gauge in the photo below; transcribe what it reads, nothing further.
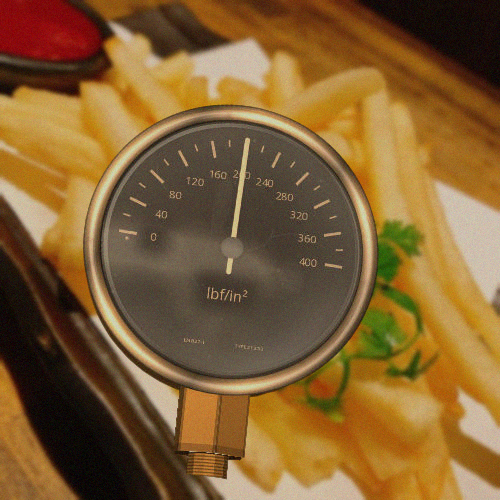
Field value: 200 psi
